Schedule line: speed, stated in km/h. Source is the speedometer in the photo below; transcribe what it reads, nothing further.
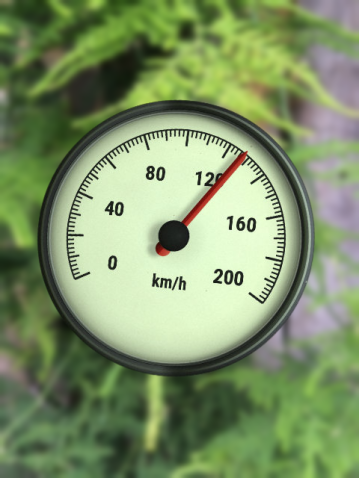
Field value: 128 km/h
